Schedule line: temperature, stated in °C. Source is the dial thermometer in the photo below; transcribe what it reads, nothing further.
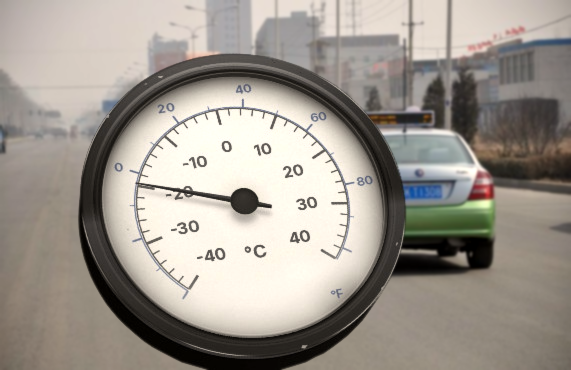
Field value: -20 °C
